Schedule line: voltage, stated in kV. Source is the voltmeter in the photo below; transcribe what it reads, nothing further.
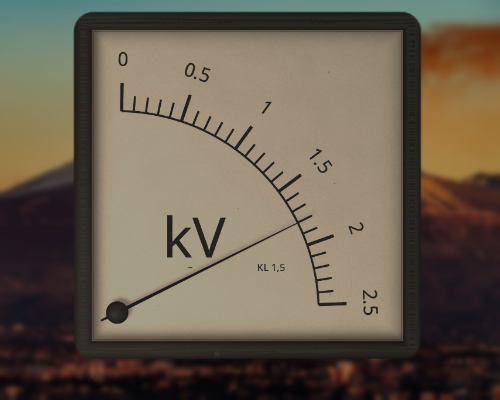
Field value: 1.8 kV
